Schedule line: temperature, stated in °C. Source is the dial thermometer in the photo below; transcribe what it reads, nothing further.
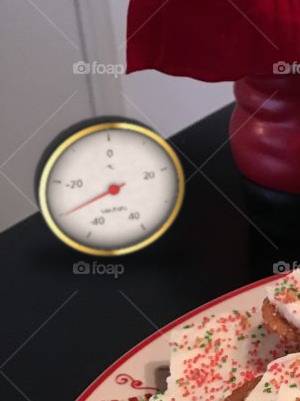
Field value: -30 °C
